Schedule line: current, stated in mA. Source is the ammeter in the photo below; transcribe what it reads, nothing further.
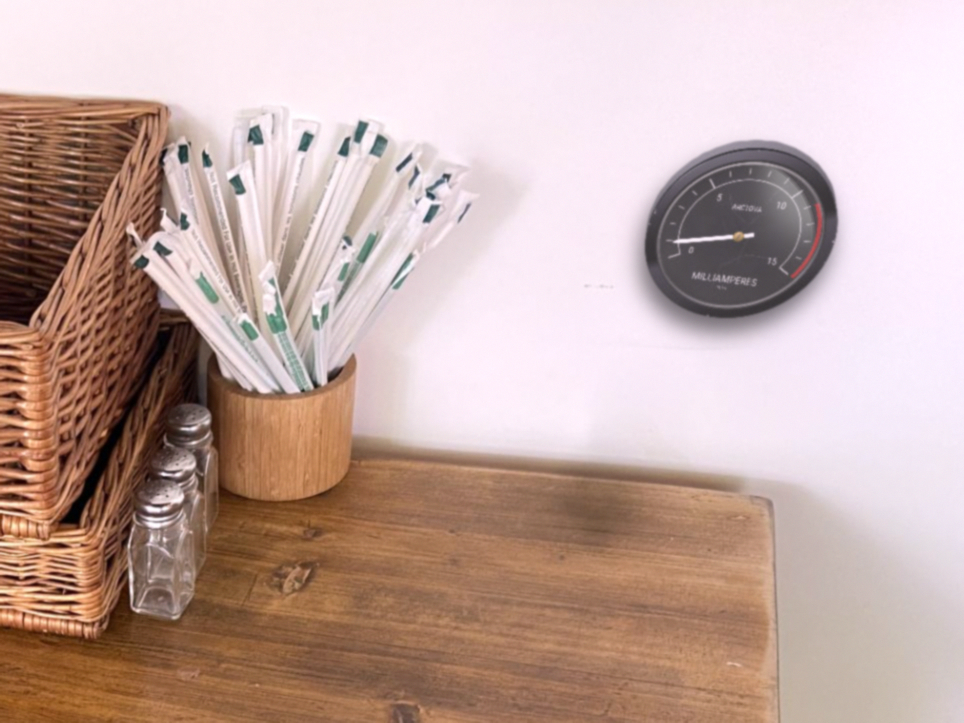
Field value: 1 mA
